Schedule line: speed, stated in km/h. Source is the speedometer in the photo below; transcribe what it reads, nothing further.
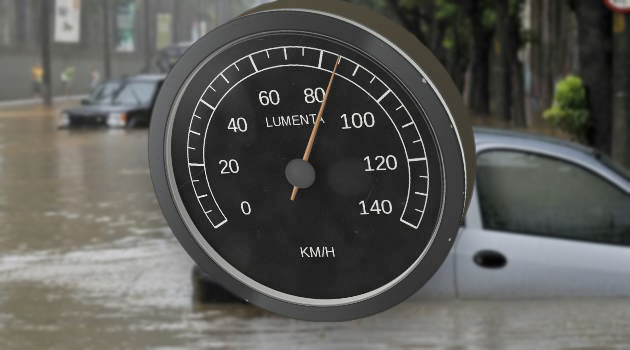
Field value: 85 km/h
